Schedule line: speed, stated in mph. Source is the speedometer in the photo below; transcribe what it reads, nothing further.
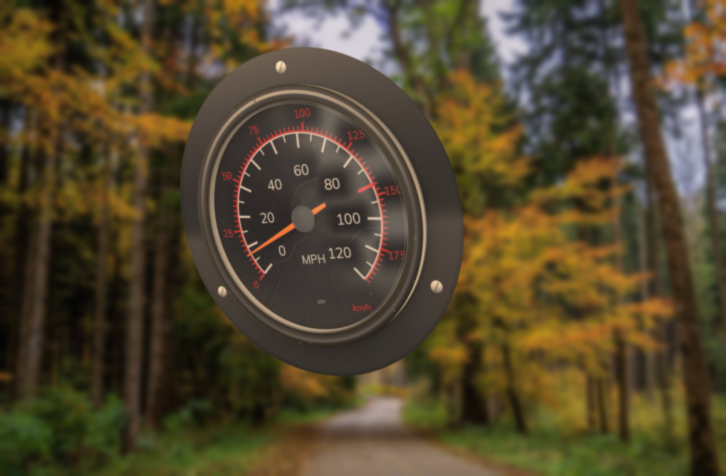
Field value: 7.5 mph
